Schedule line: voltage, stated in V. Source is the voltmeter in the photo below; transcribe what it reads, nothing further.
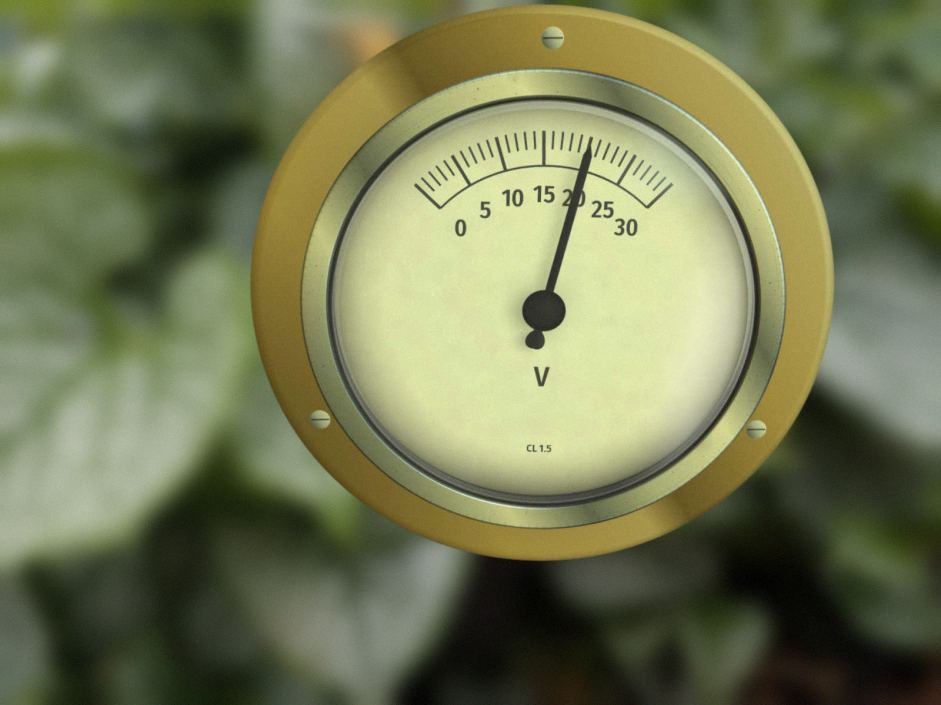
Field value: 20 V
